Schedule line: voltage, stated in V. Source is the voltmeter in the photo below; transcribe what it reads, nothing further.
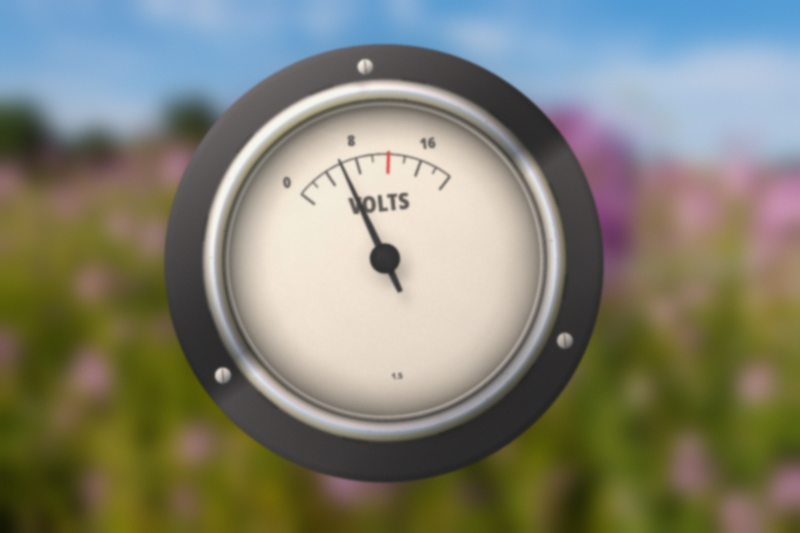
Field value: 6 V
